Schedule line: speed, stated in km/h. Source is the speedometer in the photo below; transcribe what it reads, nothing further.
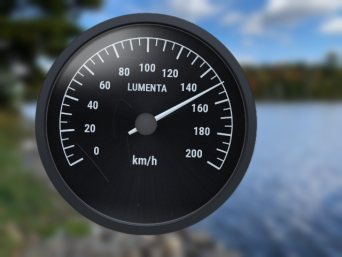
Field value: 150 km/h
